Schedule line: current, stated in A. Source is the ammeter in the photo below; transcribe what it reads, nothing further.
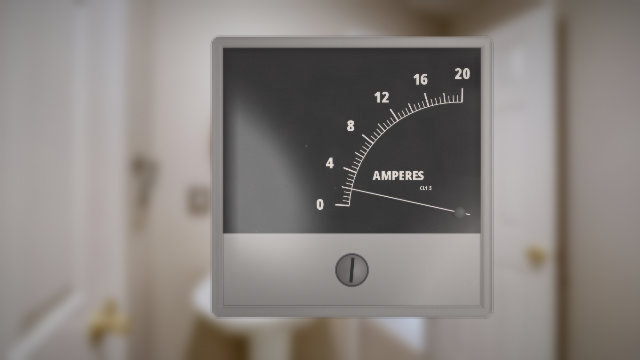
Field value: 2 A
